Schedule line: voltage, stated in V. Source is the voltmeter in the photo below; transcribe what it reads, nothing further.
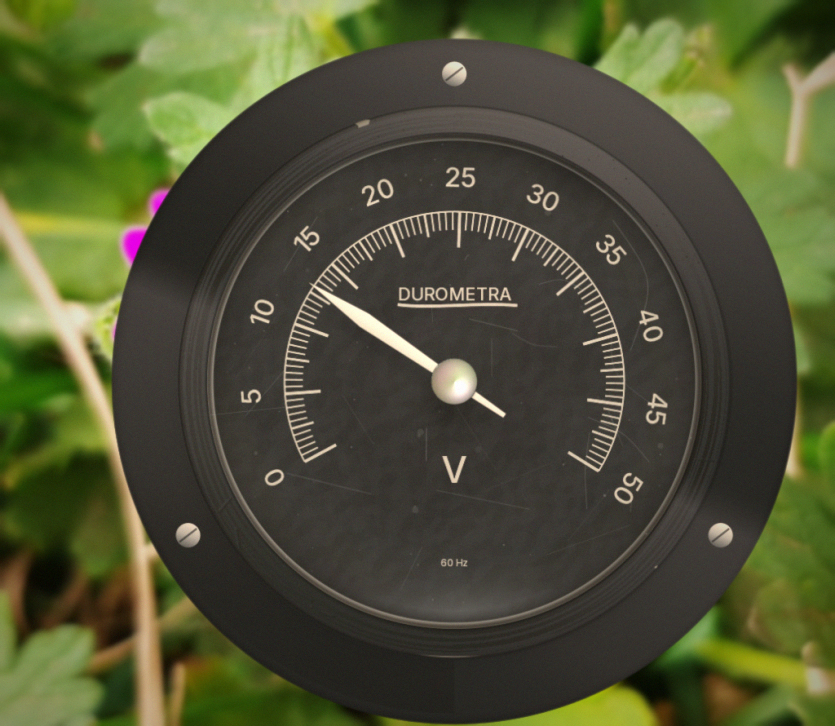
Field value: 13 V
